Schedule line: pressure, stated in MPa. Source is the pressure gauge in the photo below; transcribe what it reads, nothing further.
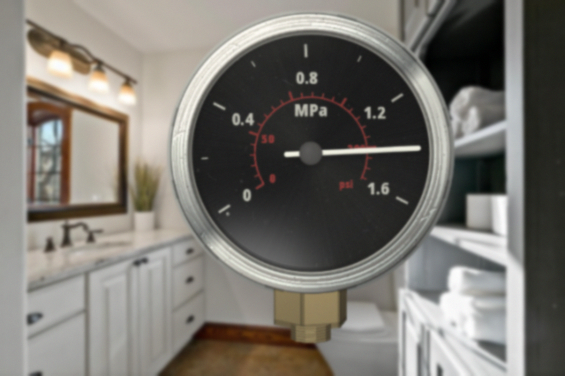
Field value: 1.4 MPa
